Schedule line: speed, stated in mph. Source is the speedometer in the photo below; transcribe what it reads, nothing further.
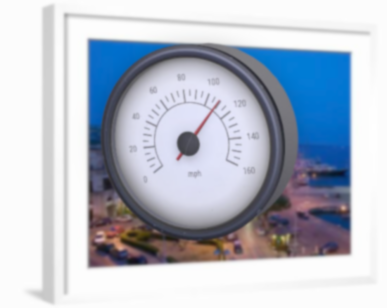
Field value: 110 mph
